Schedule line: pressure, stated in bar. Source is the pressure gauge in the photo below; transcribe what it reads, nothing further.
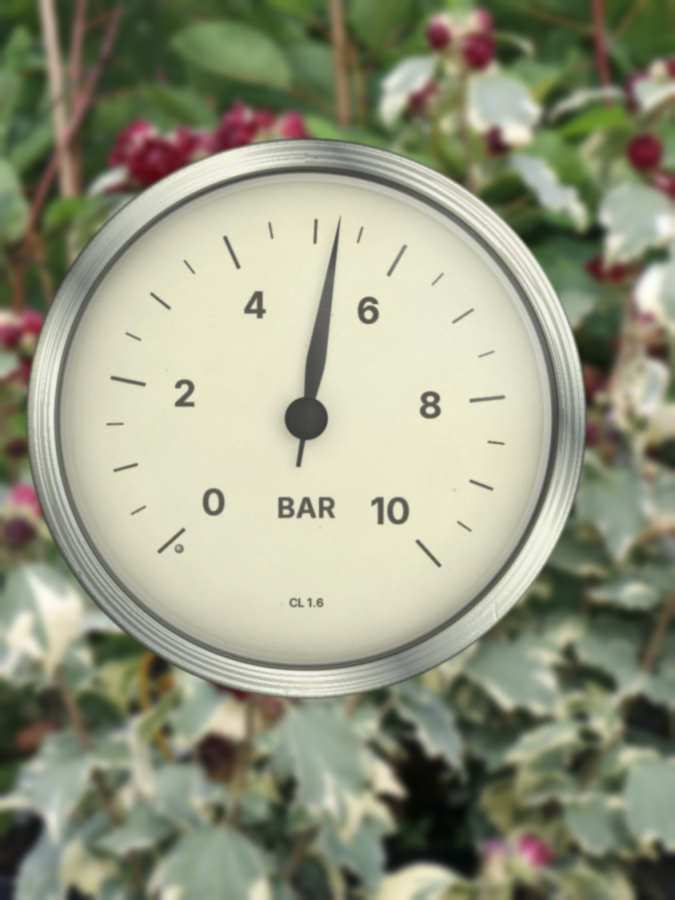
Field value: 5.25 bar
